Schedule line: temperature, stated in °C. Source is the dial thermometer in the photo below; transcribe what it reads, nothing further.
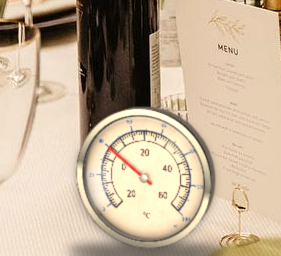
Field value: 5 °C
